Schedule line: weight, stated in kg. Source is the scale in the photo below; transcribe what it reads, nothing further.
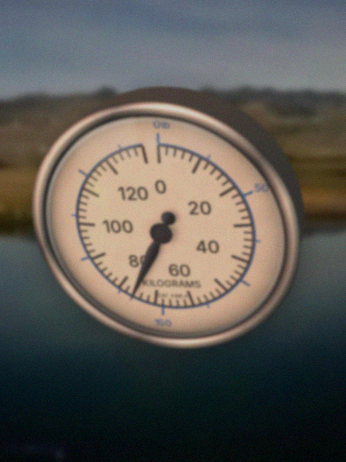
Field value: 76 kg
